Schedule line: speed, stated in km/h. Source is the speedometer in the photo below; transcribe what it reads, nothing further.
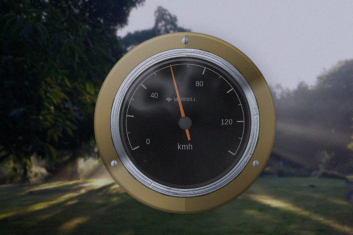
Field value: 60 km/h
